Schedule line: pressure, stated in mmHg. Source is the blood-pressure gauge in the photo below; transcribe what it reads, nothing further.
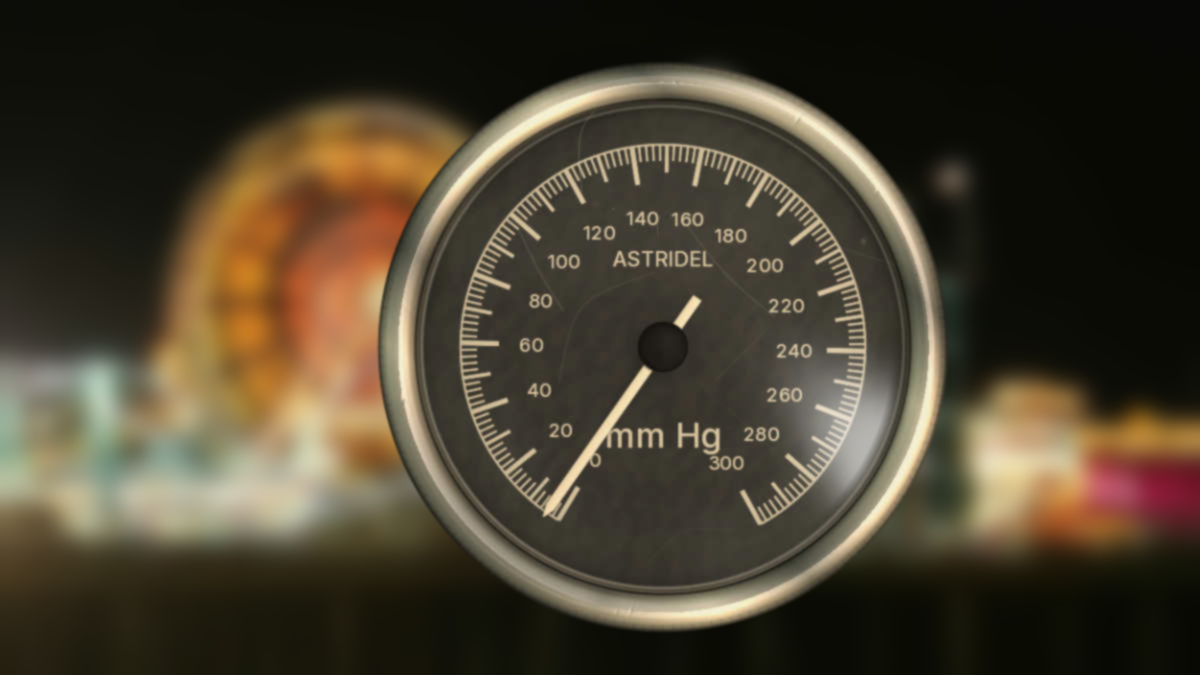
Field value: 4 mmHg
